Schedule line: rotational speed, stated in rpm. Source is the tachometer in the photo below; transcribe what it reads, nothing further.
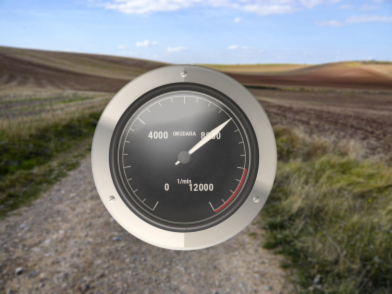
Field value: 8000 rpm
